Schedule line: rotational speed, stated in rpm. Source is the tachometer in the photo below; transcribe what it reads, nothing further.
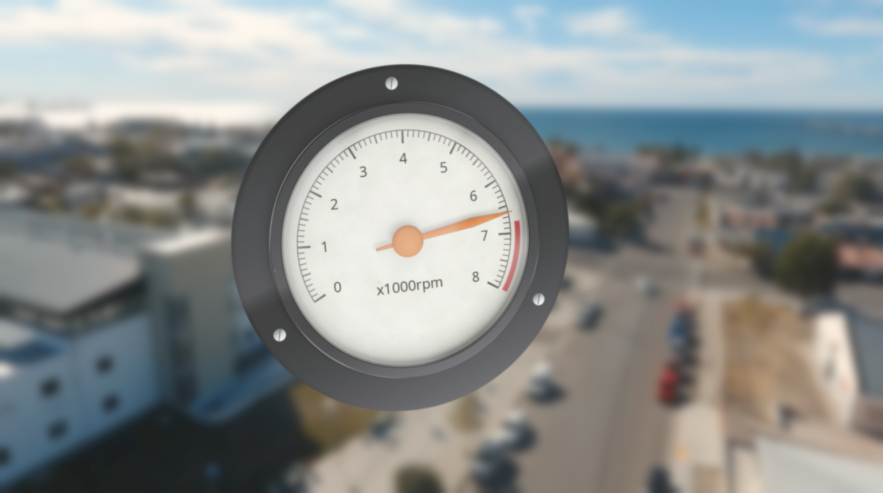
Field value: 6600 rpm
